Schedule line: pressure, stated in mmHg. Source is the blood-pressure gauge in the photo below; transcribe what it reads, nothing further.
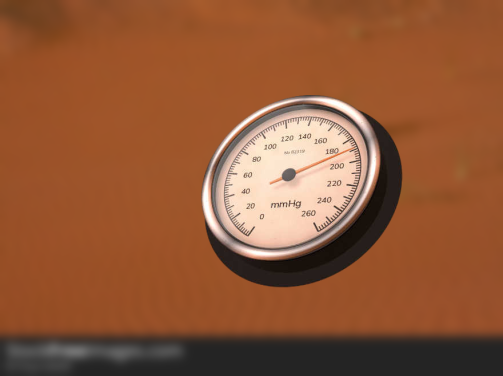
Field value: 190 mmHg
